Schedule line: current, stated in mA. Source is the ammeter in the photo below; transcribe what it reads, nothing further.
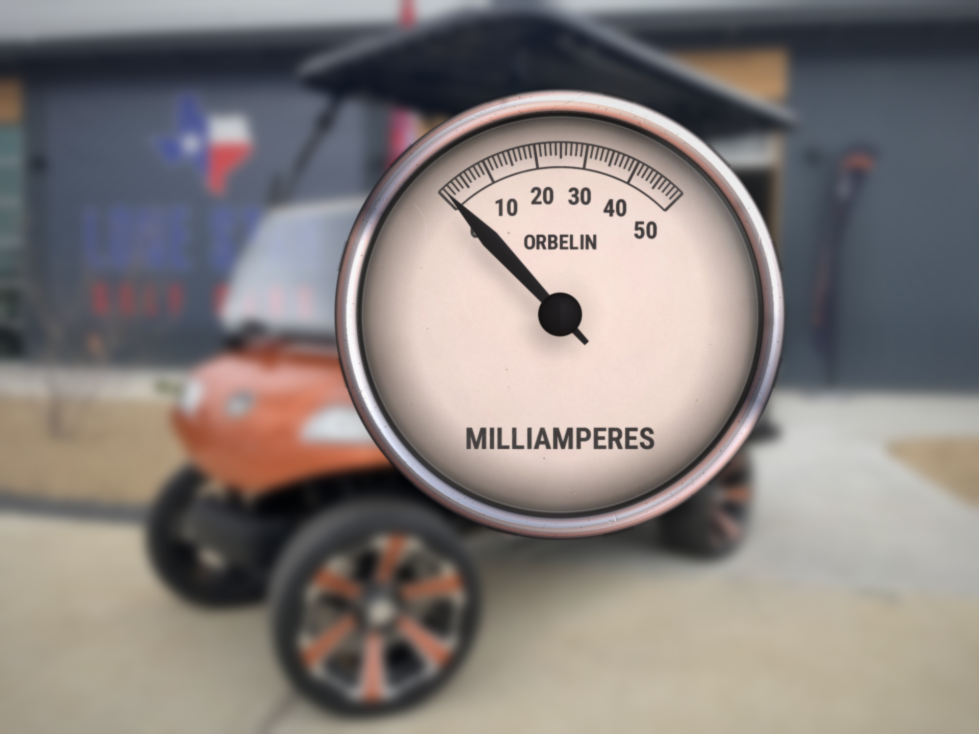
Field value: 1 mA
